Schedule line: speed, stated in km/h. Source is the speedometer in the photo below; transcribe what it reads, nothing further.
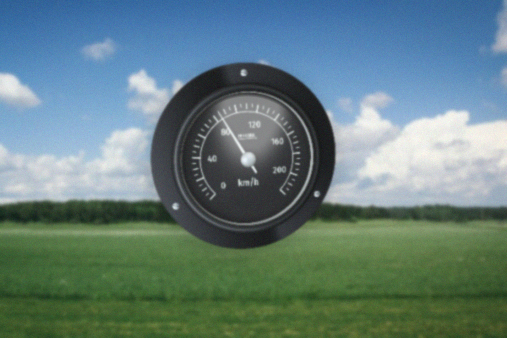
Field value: 85 km/h
